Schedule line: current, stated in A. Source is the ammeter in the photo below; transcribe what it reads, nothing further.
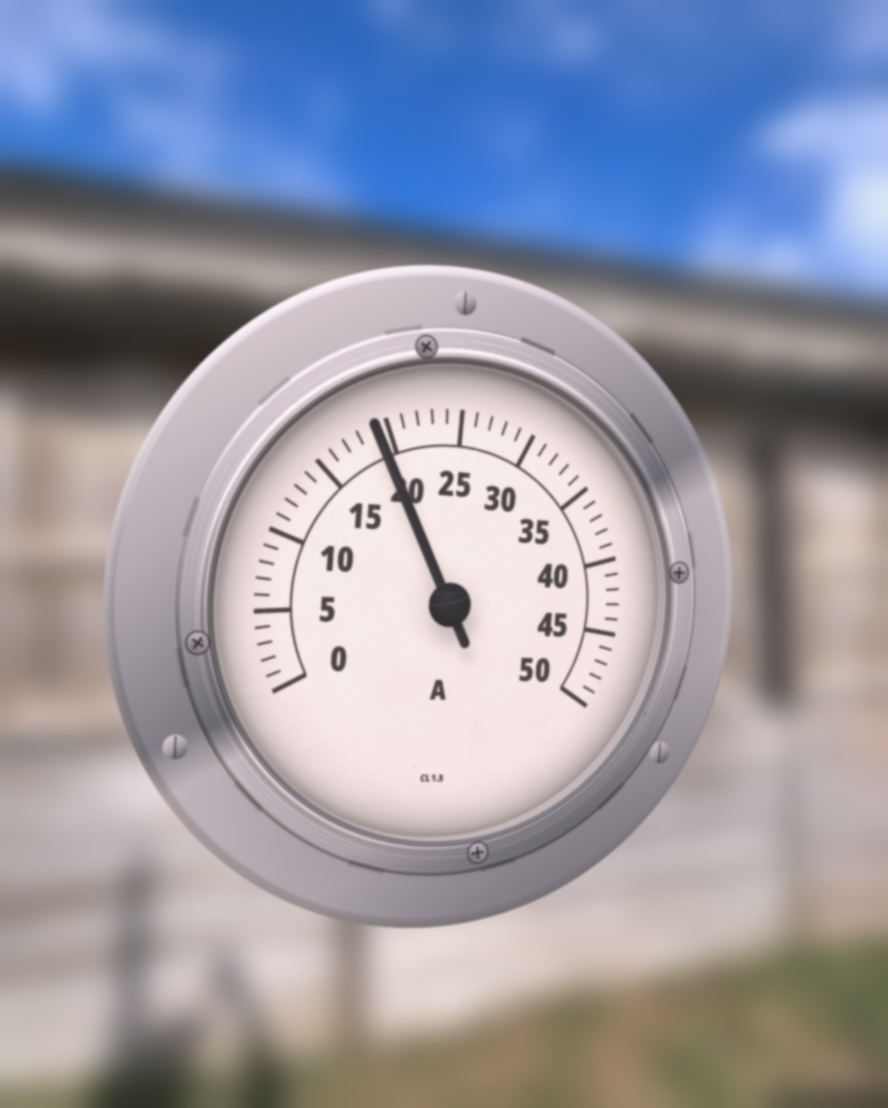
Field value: 19 A
